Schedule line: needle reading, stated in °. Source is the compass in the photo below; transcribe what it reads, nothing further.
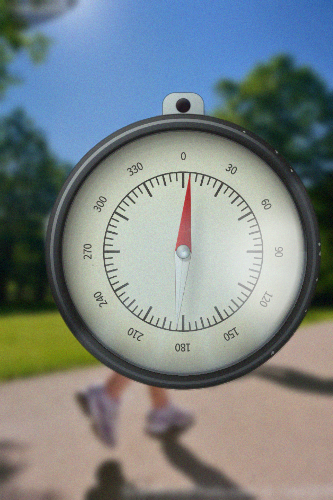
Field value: 5 °
